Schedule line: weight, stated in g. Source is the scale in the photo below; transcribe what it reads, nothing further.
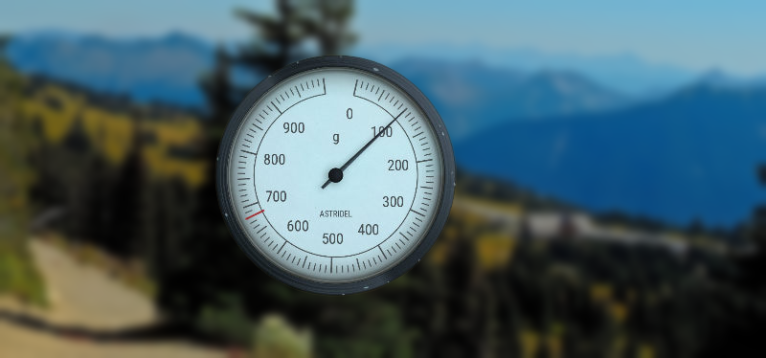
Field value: 100 g
